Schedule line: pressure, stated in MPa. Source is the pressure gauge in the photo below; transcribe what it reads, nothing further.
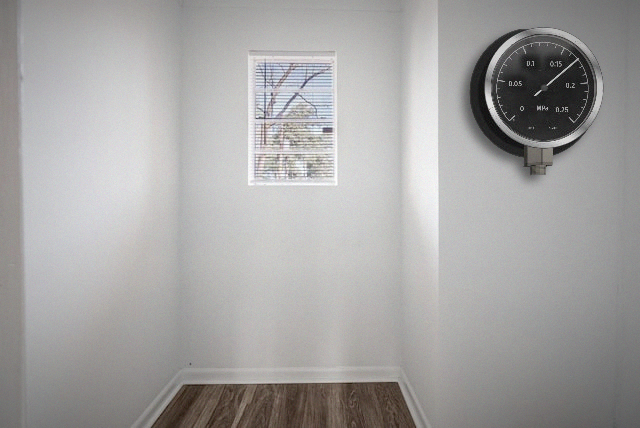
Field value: 0.17 MPa
